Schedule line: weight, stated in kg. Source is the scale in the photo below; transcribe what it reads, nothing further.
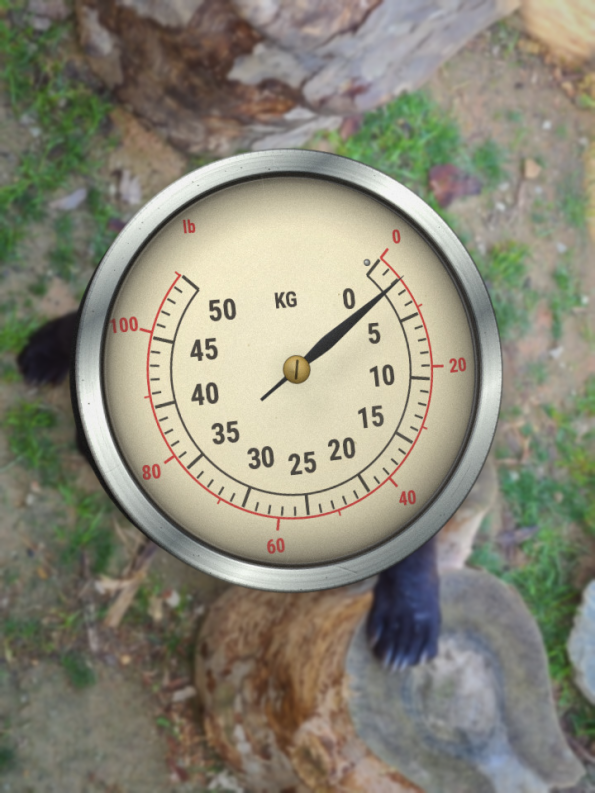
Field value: 2 kg
